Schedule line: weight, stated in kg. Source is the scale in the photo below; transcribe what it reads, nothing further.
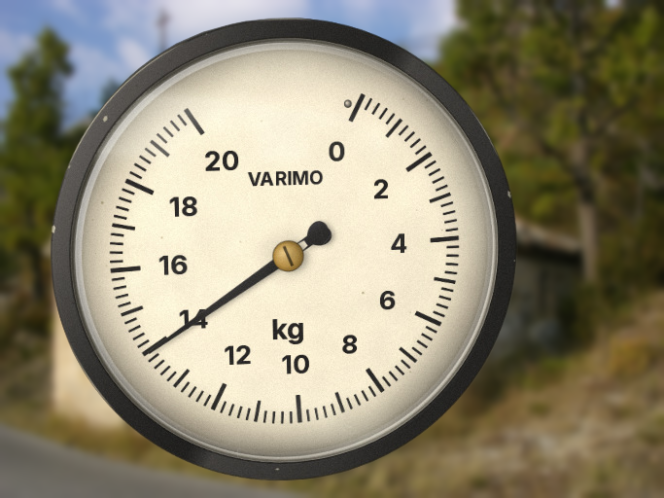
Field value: 14 kg
